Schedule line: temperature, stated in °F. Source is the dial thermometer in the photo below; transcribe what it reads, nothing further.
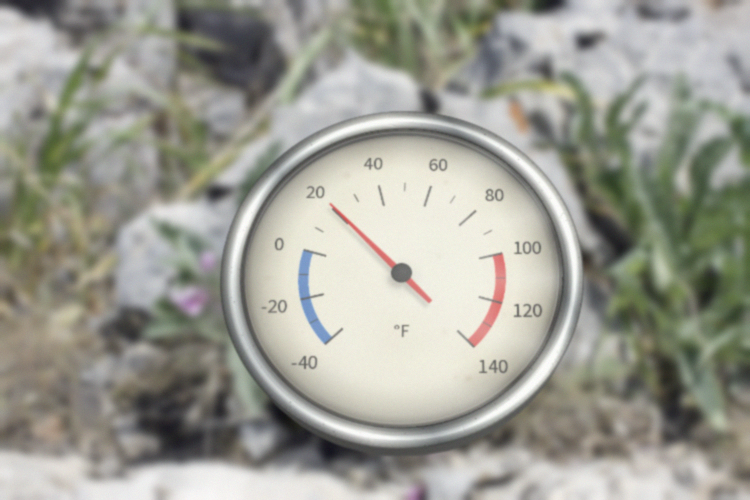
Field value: 20 °F
